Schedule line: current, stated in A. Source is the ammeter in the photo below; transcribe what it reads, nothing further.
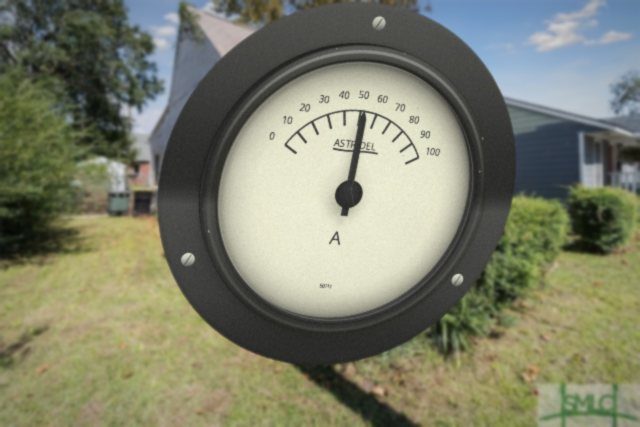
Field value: 50 A
